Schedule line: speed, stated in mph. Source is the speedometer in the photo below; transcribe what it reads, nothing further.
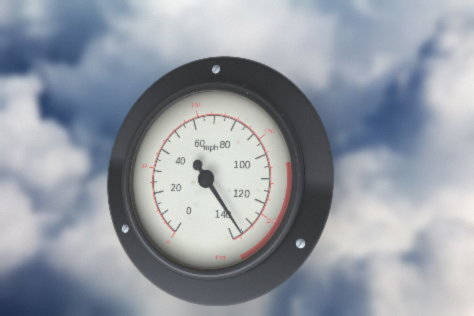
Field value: 135 mph
